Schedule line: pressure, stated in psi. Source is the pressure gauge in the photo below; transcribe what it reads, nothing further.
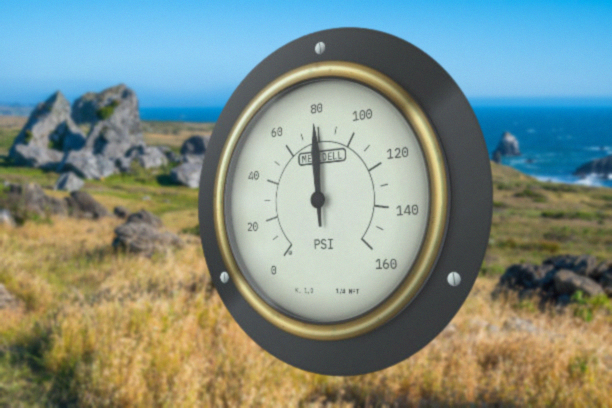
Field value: 80 psi
